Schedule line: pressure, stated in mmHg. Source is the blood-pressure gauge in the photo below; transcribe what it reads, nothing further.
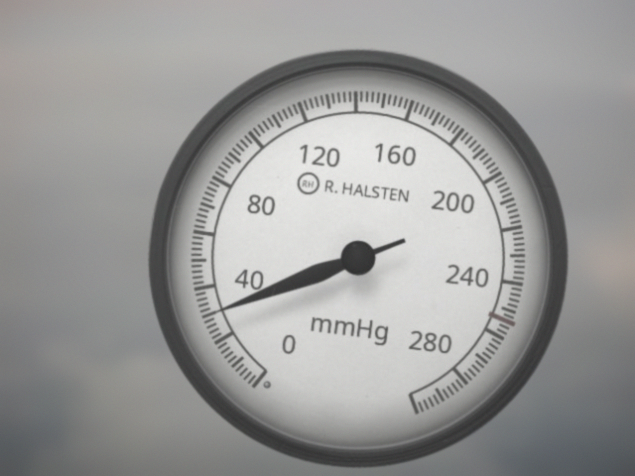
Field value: 30 mmHg
